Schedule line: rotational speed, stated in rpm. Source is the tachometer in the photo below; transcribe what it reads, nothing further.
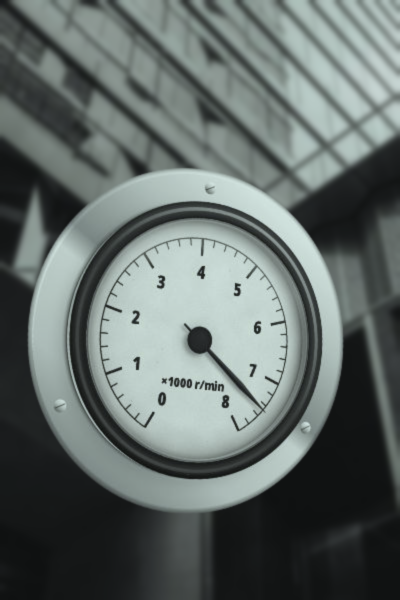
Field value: 7500 rpm
